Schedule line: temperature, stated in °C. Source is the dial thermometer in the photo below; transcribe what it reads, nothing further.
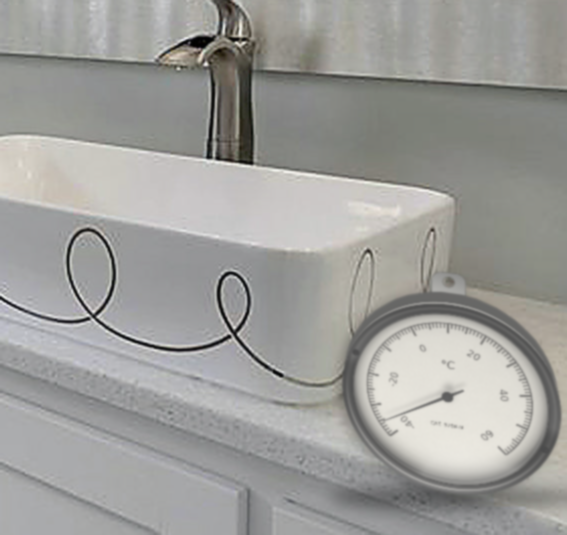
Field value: -35 °C
